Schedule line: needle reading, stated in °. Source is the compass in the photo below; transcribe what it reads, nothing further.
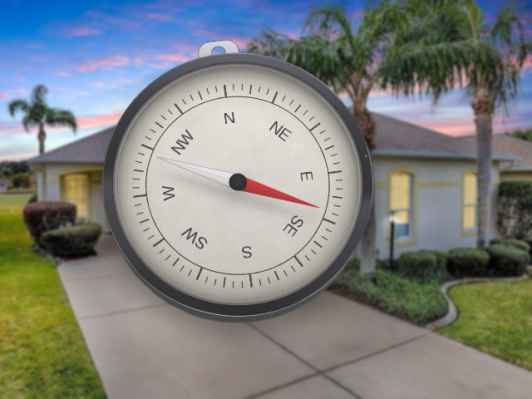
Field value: 115 °
